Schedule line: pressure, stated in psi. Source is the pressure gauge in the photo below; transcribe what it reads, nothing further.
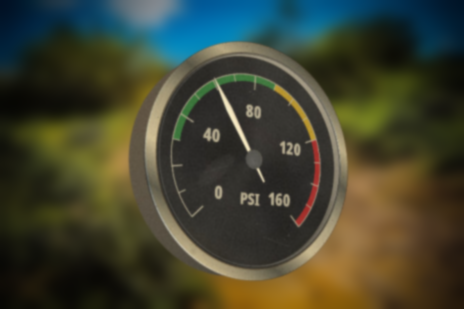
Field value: 60 psi
